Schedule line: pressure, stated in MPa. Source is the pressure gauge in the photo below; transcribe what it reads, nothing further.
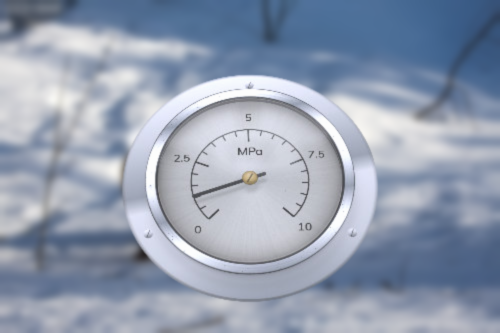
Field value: 1 MPa
